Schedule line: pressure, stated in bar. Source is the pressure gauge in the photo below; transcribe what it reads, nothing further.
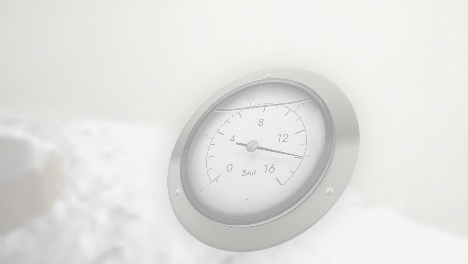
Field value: 14 bar
